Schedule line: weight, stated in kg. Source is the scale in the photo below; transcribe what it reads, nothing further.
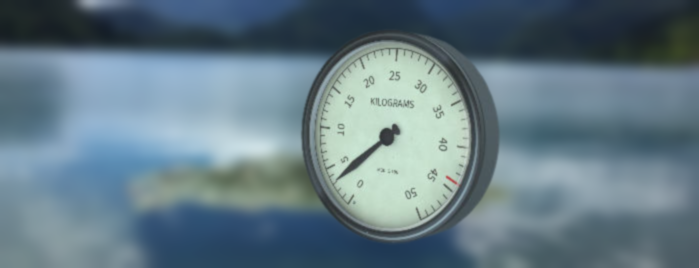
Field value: 3 kg
